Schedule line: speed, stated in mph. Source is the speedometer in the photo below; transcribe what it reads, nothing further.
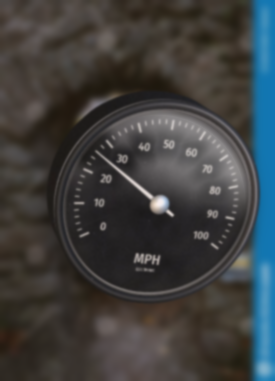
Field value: 26 mph
